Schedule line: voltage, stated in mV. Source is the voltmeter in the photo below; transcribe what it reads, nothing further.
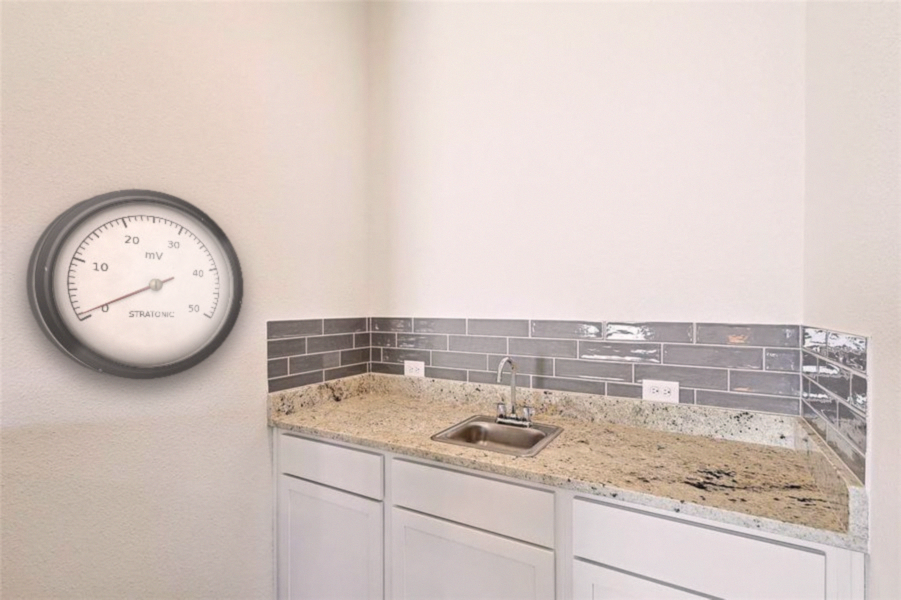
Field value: 1 mV
